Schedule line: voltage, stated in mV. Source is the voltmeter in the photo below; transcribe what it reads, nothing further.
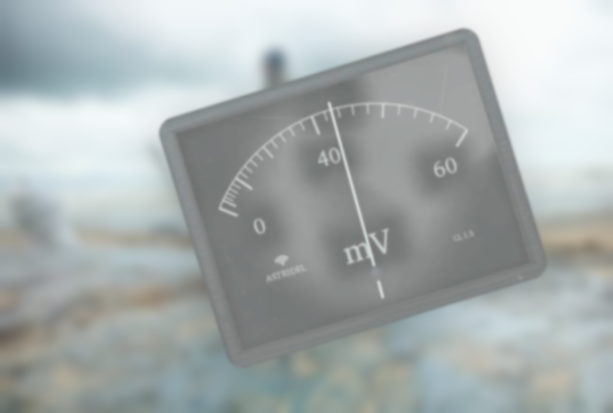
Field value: 43 mV
